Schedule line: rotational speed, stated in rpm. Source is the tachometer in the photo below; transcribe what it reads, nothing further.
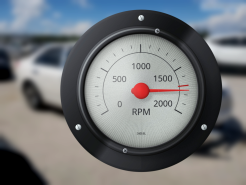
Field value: 1750 rpm
